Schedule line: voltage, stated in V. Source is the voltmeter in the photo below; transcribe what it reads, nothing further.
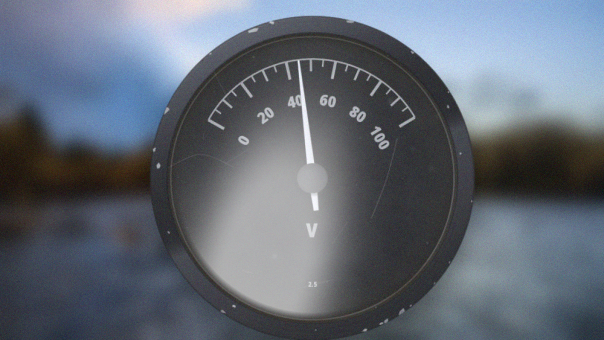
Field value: 45 V
